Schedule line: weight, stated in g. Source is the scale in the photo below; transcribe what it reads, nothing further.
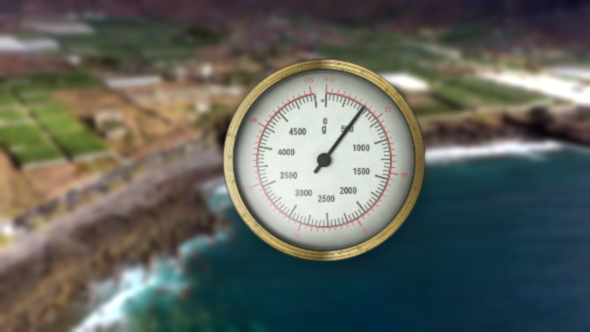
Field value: 500 g
